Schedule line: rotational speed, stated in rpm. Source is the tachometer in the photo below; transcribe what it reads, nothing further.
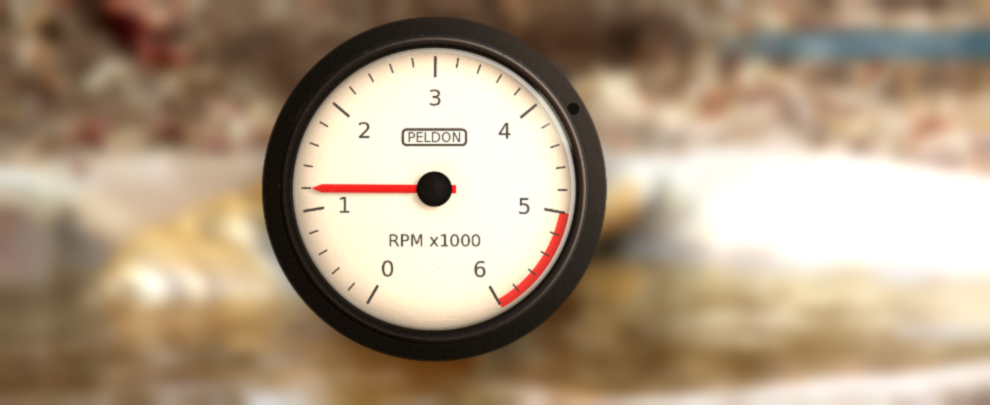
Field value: 1200 rpm
